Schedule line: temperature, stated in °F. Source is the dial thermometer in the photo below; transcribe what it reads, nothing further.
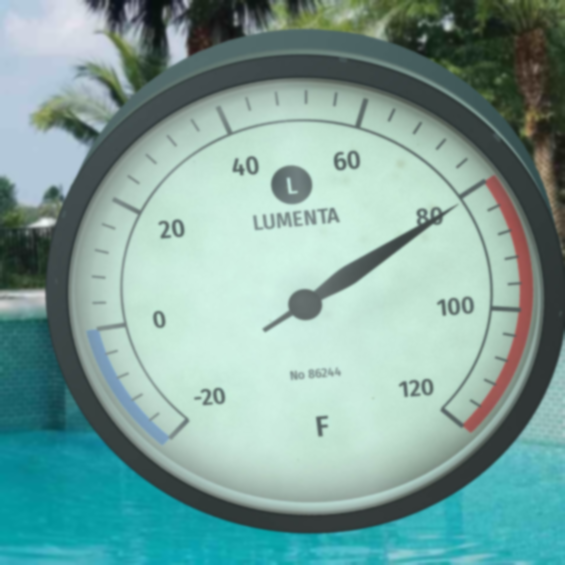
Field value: 80 °F
